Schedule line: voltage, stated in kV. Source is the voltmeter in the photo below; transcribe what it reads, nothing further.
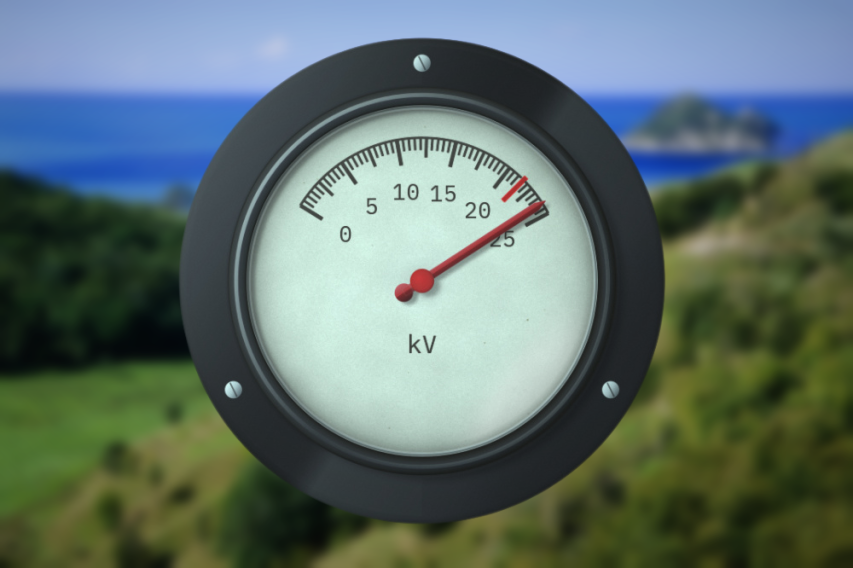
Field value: 24 kV
